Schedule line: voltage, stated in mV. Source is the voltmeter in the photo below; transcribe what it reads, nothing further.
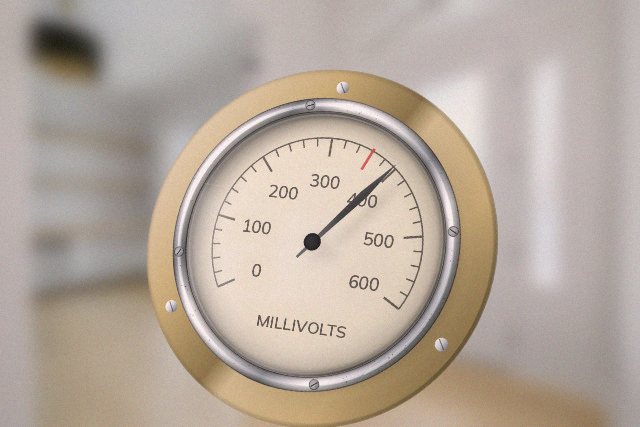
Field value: 400 mV
